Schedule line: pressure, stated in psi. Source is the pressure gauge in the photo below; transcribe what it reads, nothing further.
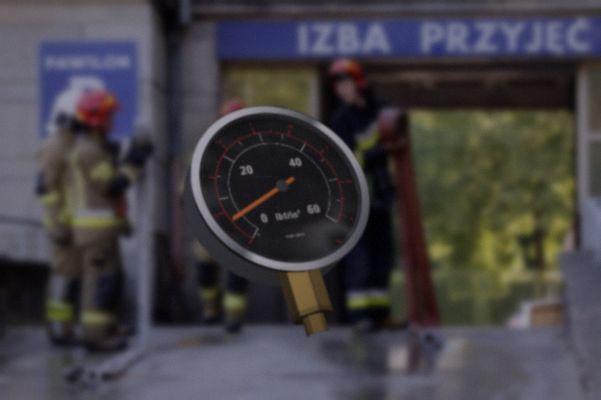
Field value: 5 psi
